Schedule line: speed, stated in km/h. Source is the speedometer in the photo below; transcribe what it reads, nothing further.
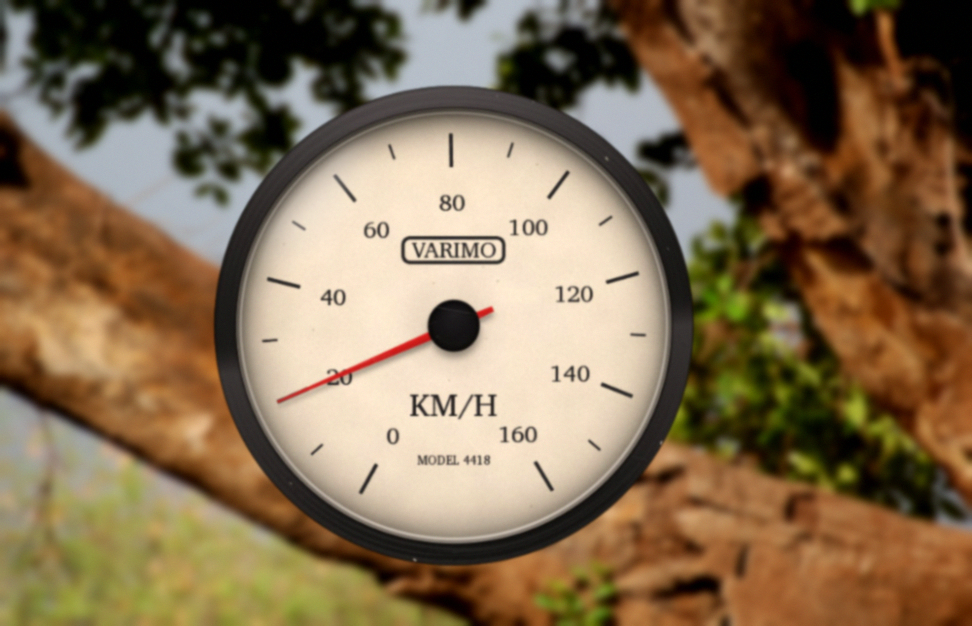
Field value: 20 km/h
